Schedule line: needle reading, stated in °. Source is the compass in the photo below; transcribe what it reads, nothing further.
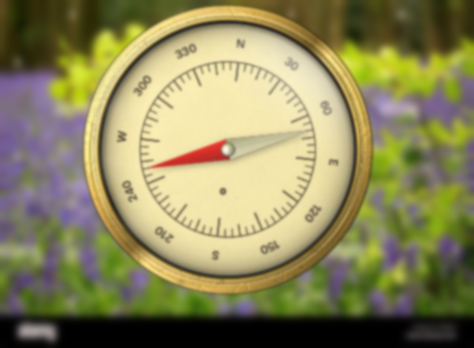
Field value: 250 °
